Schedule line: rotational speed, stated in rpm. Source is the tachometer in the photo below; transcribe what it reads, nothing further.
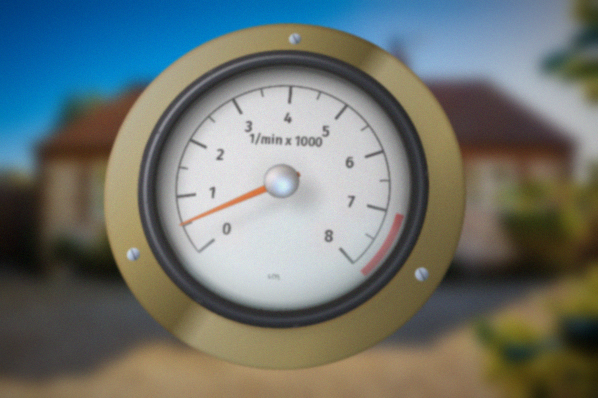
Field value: 500 rpm
